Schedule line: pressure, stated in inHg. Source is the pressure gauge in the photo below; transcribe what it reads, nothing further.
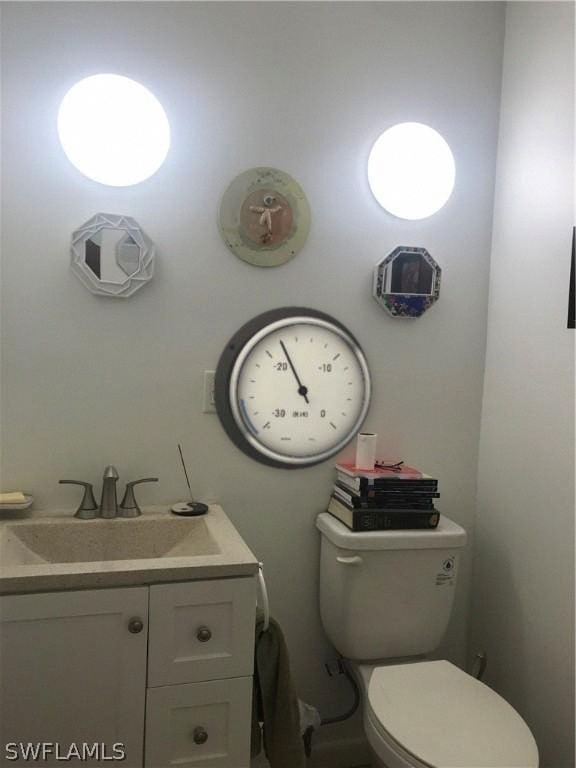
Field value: -18 inHg
